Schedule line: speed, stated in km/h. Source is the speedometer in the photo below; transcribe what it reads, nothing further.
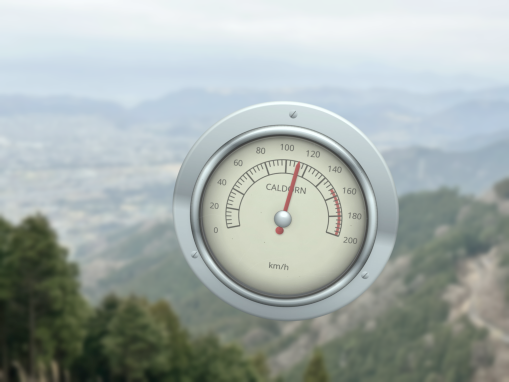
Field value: 112 km/h
